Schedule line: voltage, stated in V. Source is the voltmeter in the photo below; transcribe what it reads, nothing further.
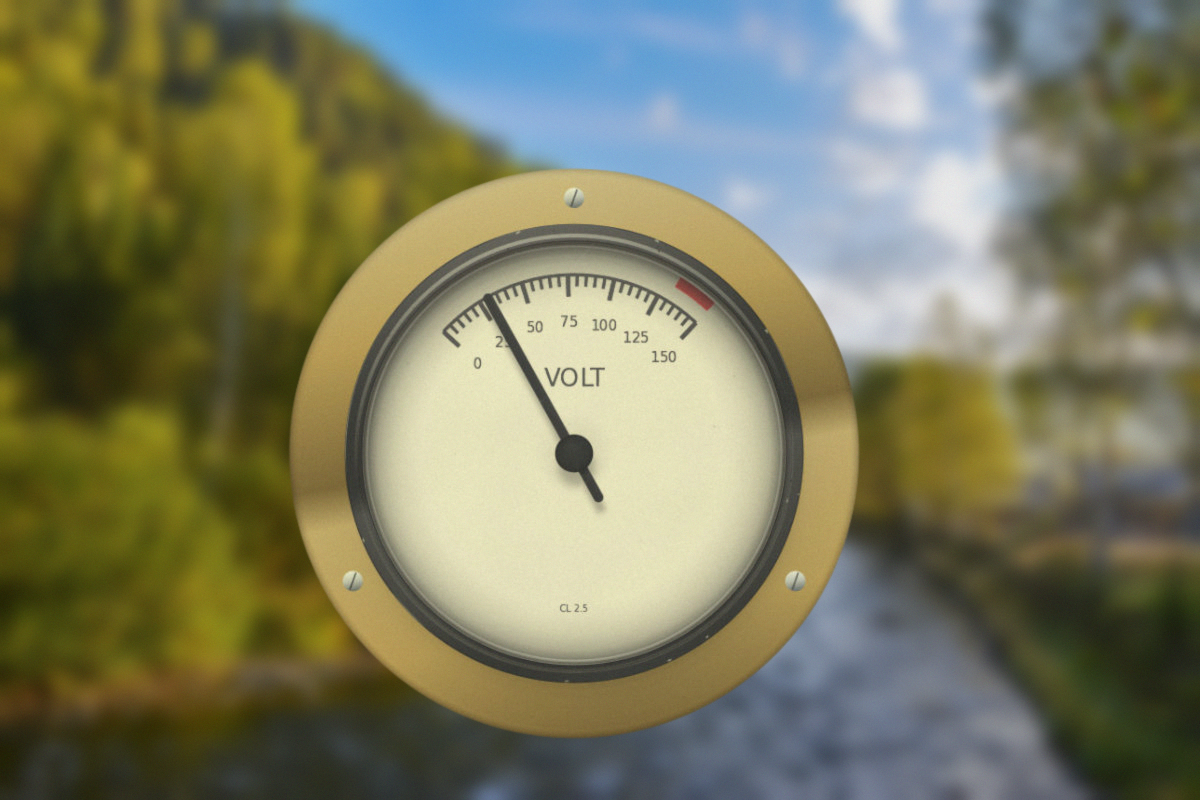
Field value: 30 V
